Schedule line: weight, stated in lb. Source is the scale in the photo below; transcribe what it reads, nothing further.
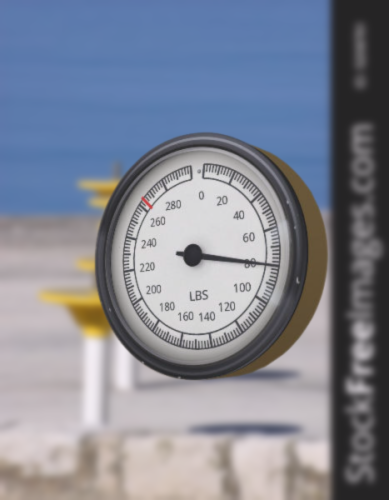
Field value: 80 lb
